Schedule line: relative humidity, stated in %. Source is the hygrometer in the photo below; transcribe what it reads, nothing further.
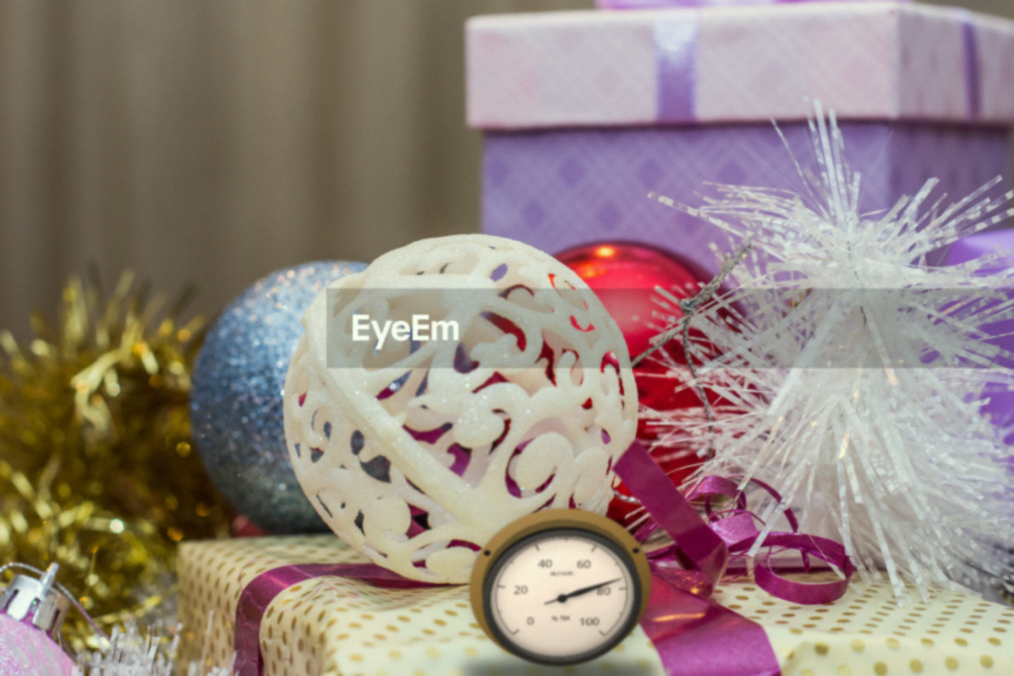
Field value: 75 %
